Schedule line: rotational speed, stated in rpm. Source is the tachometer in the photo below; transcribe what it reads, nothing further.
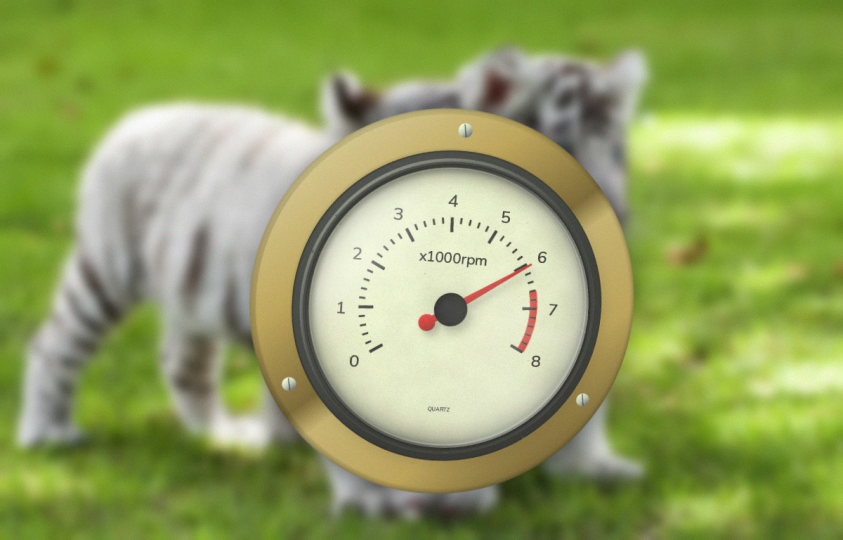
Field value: 6000 rpm
